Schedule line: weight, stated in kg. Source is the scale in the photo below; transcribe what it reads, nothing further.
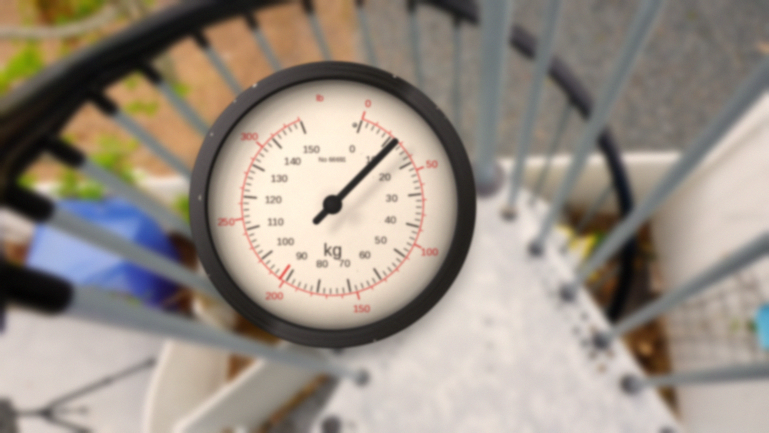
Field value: 12 kg
